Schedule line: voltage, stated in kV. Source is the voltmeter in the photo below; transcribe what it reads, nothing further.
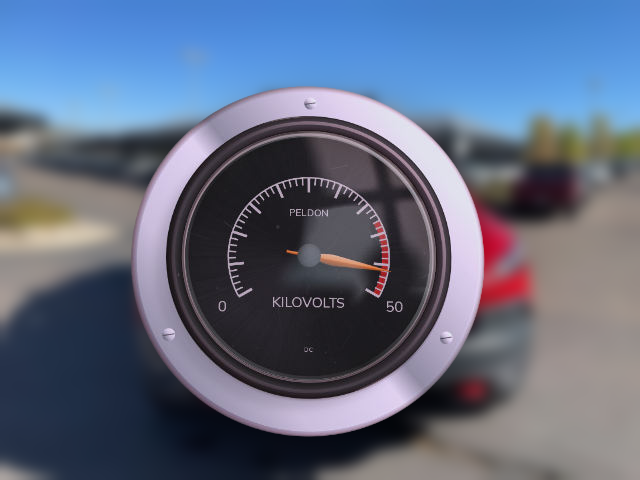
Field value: 46 kV
